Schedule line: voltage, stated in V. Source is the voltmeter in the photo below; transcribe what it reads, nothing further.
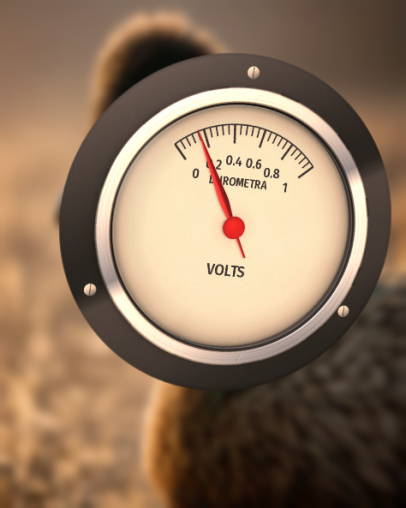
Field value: 0.16 V
